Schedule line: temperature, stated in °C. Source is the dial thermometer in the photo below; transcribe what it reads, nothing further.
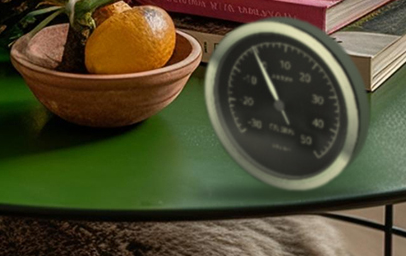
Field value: 0 °C
